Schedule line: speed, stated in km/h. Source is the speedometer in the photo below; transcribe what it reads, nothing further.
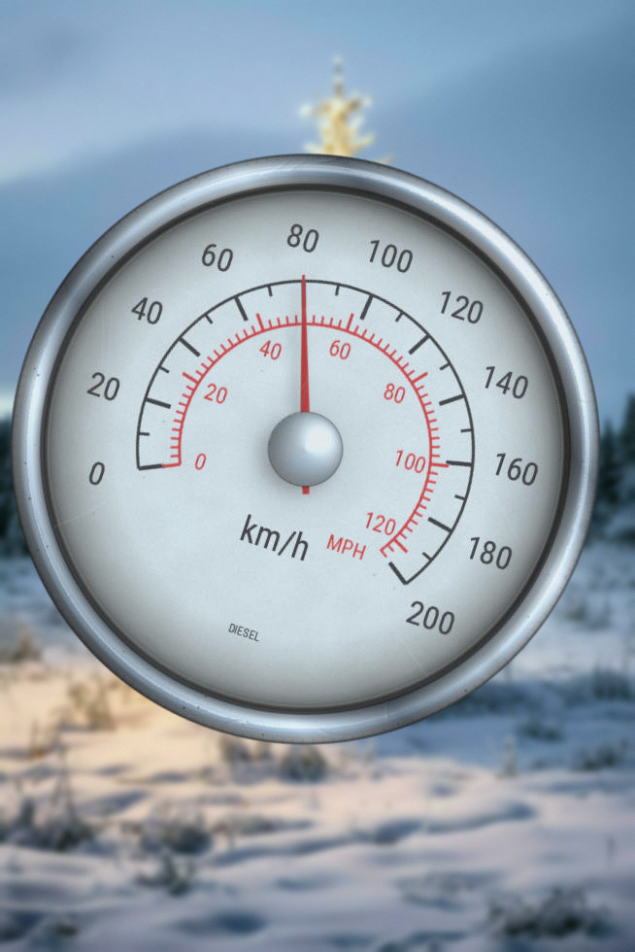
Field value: 80 km/h
